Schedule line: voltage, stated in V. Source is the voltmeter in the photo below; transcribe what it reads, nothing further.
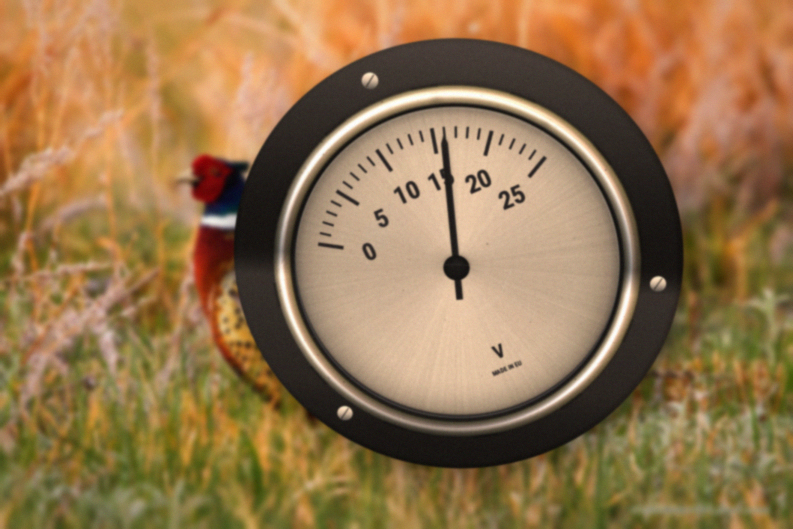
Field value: 16 V
